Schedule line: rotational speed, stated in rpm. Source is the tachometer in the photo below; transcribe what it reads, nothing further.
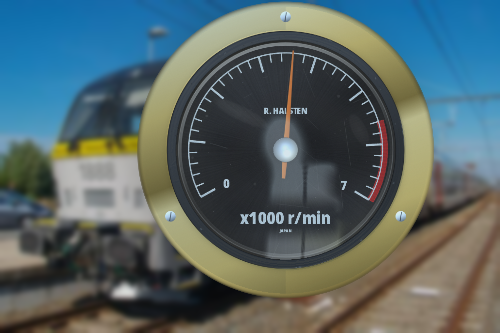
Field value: 3600 rpm
